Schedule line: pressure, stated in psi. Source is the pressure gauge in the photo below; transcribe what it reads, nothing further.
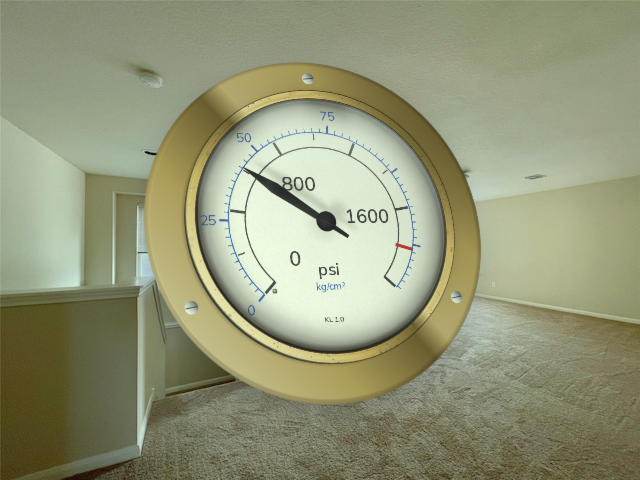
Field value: 600 psi
